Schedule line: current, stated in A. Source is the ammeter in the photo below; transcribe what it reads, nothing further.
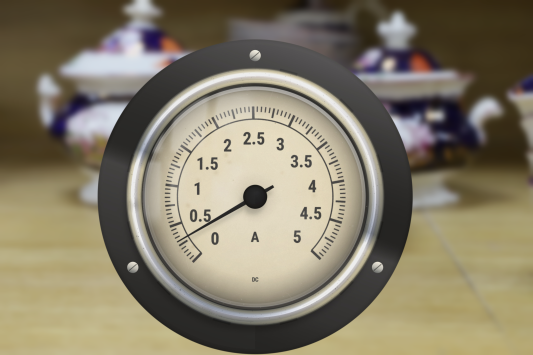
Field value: 0.3 A
